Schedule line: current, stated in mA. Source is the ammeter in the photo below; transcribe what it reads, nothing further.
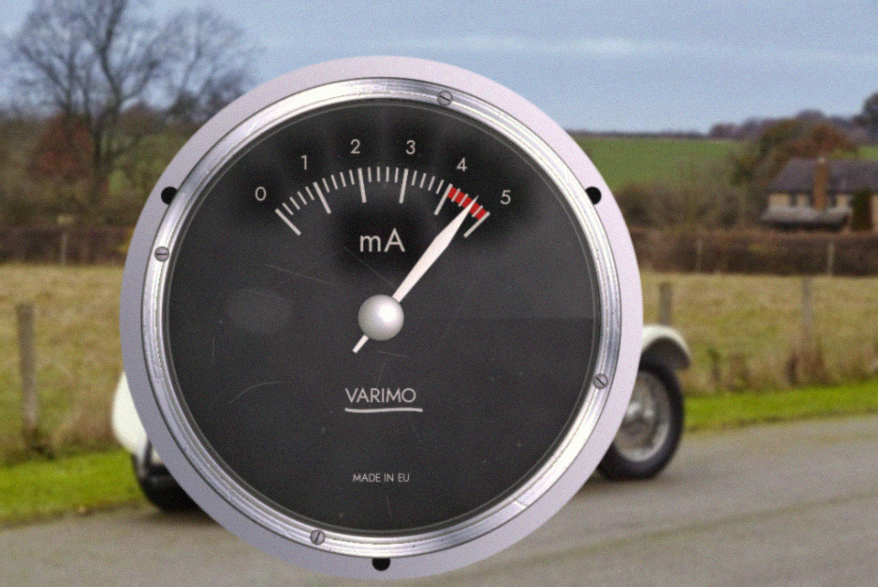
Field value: 4.6 mA
